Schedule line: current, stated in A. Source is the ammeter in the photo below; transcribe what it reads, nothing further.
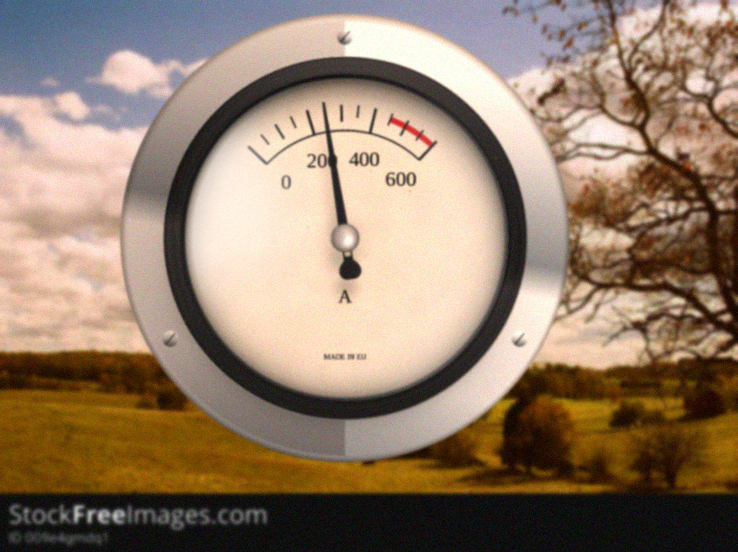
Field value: 250 A
